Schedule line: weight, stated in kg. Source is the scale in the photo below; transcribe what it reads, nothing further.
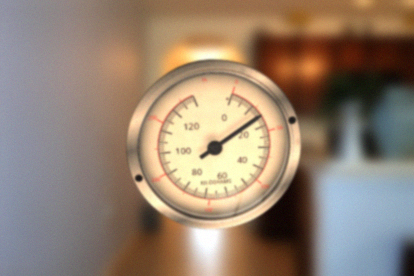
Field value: 15 kg
